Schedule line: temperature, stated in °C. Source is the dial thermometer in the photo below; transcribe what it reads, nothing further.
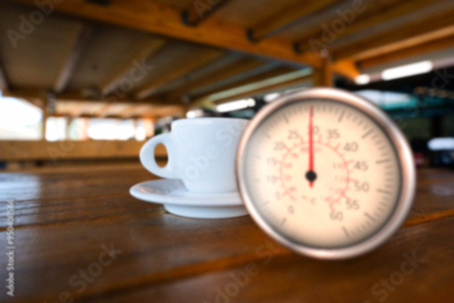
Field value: 30 °C
